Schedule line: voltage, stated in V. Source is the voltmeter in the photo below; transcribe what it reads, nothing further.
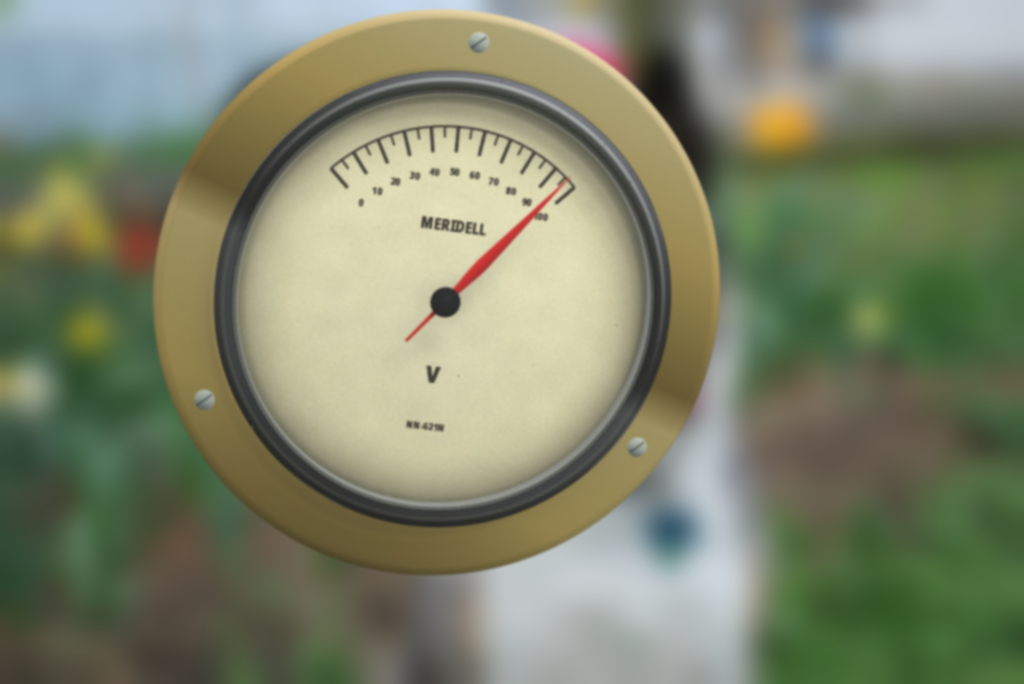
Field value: 95 V
